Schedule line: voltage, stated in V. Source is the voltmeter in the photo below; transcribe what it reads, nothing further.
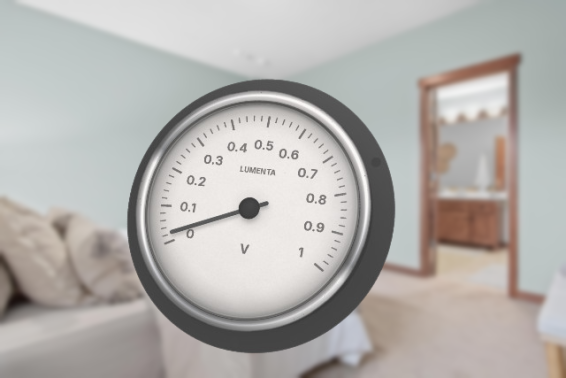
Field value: 0.02 V
